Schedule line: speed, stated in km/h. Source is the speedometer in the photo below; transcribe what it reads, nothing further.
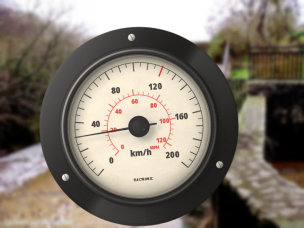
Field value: 30 km/h
